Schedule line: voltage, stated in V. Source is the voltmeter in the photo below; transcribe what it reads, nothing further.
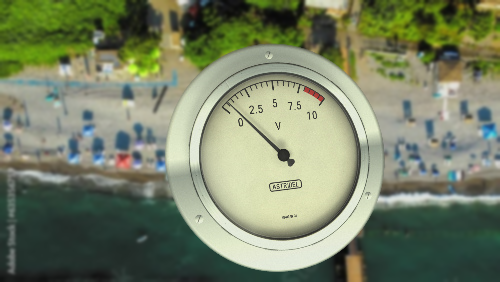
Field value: 0.5 V
